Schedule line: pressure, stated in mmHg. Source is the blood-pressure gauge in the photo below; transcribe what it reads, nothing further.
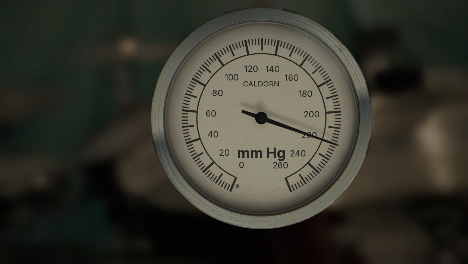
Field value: 220 mmHg
